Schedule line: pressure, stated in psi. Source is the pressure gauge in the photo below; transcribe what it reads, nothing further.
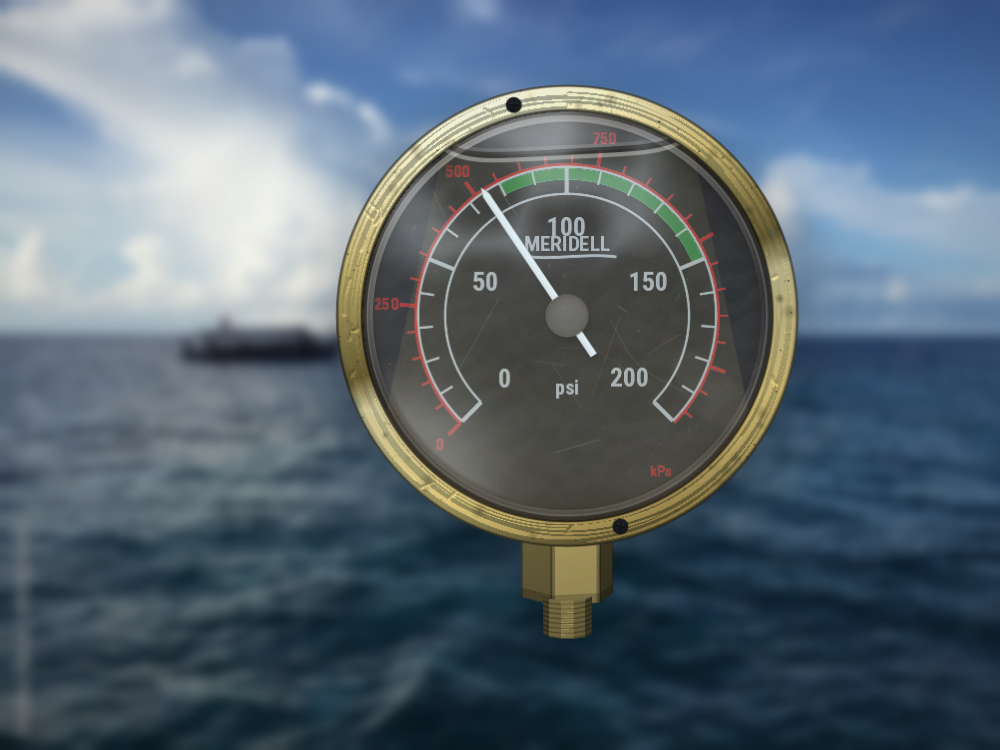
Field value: 75 psi
